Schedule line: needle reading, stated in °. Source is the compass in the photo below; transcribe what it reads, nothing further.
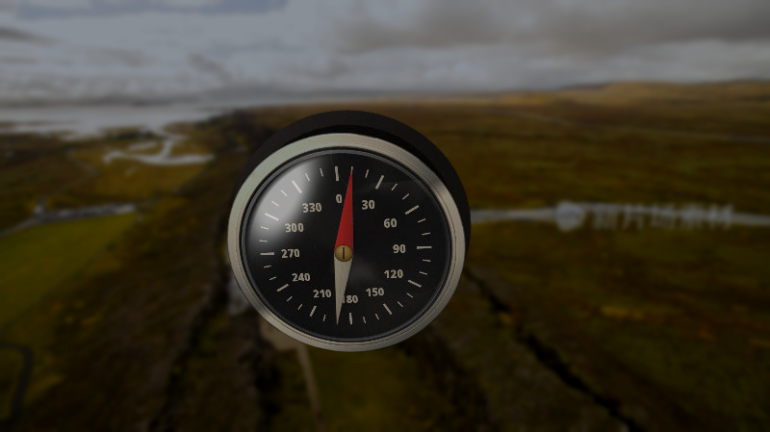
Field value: 10 °
